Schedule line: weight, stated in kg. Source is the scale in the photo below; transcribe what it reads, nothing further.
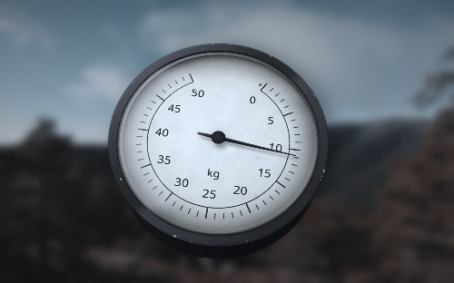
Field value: 11 kg
